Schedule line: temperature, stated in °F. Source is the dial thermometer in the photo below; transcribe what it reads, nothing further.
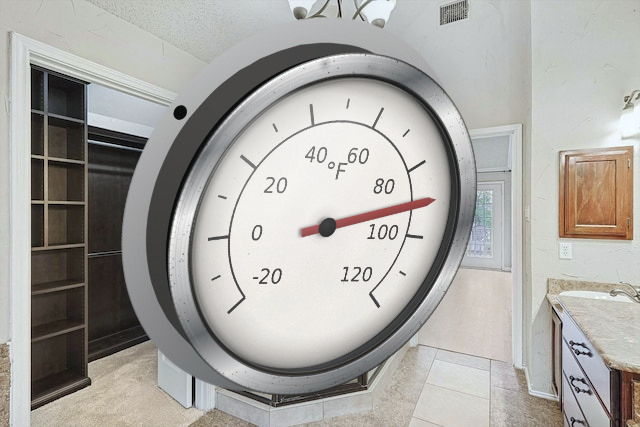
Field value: 90 °F
